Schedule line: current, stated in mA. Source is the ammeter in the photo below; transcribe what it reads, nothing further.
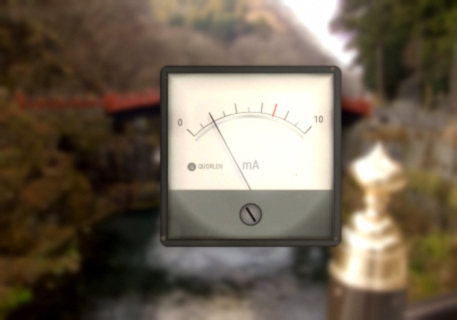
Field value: 2 mA
